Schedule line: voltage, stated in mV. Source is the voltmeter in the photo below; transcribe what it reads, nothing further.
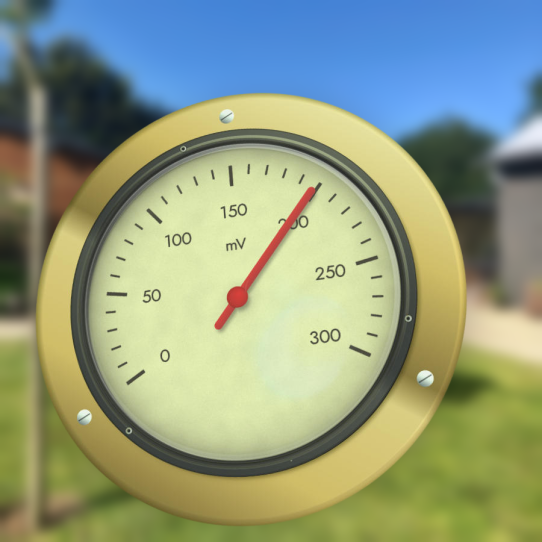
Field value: 200 mV
